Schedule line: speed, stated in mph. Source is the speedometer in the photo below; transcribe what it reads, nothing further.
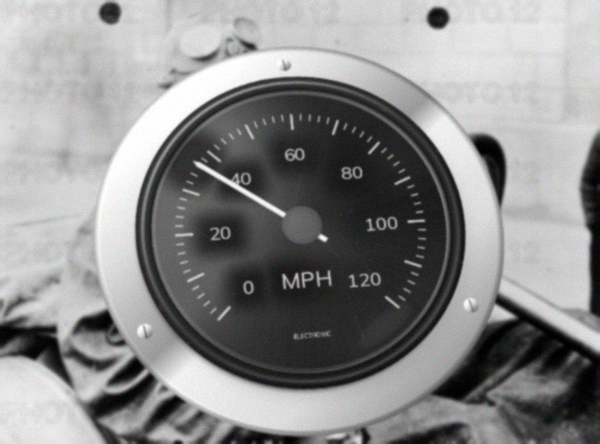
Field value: 36 mph
